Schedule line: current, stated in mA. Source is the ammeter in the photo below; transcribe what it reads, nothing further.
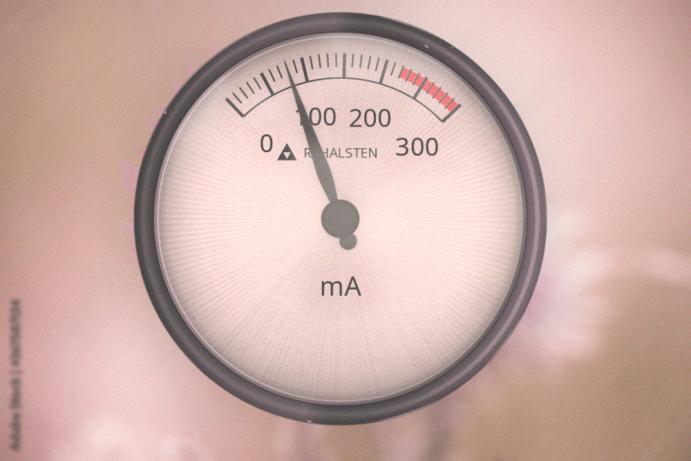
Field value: 80 mA
